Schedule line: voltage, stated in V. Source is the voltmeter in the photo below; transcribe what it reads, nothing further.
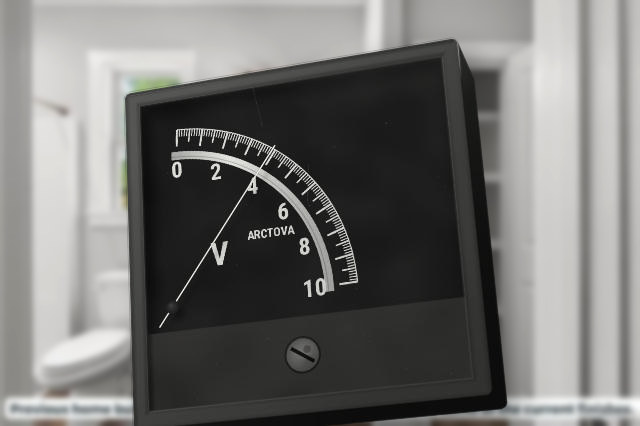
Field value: 4 V
